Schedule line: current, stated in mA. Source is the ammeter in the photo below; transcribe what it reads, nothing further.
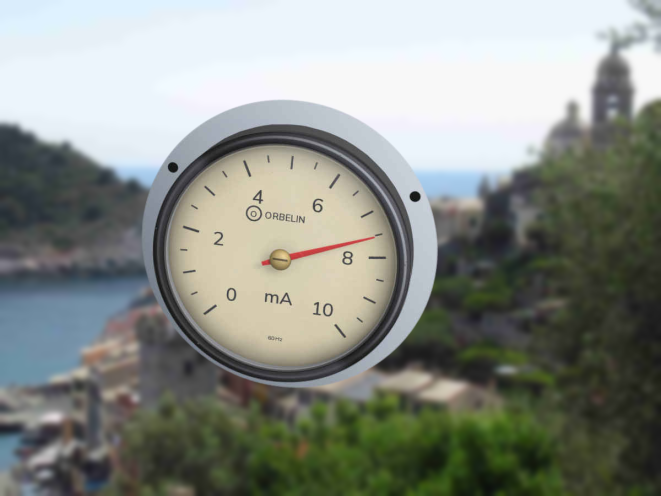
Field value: 7.5 mA
